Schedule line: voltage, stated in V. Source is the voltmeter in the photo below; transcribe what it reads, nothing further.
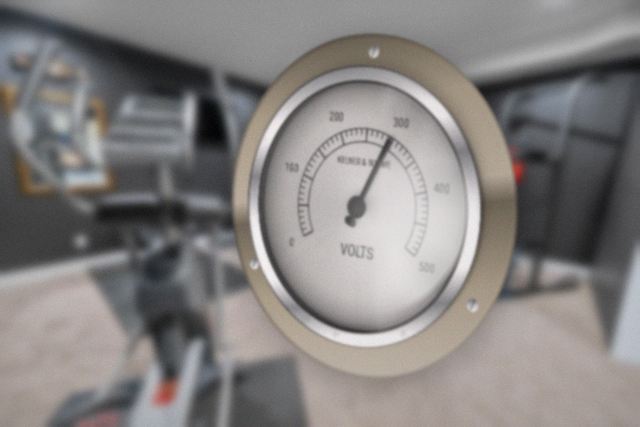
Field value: 300 V
